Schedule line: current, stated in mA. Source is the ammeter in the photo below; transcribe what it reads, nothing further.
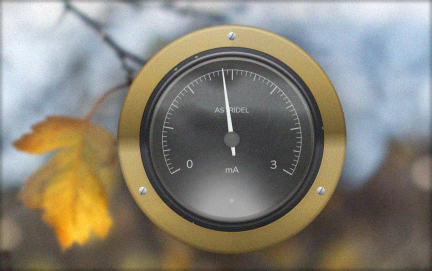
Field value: 1.4 mA
